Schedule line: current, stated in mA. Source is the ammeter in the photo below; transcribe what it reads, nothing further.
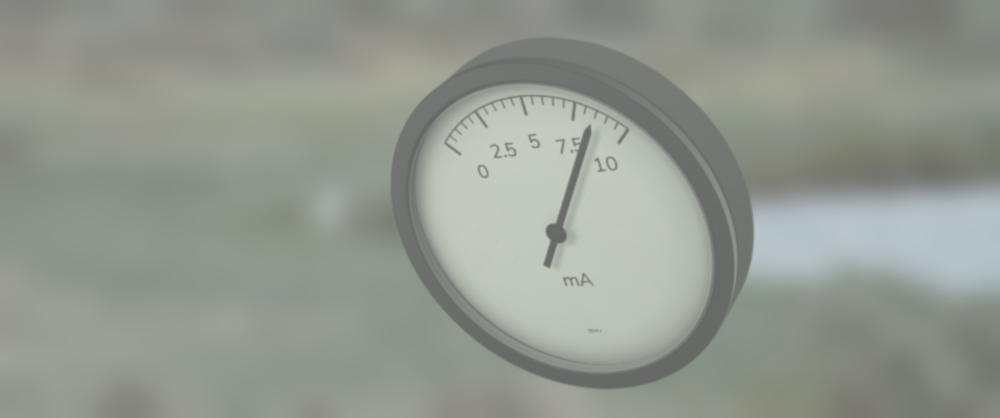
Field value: 8.5 mA
